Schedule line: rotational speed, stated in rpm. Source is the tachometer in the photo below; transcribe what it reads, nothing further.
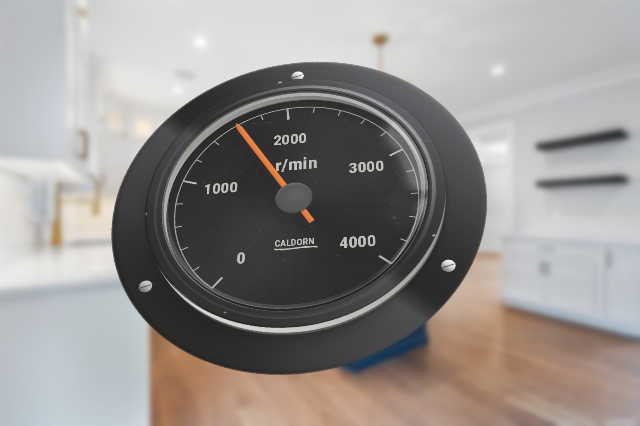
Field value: 1600 rpm
